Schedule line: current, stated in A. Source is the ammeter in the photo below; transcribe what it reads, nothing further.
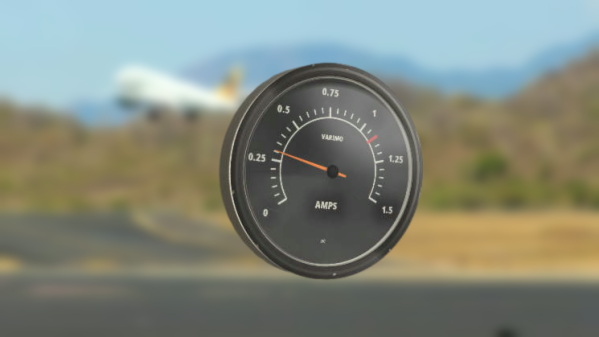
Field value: 0.3 A
